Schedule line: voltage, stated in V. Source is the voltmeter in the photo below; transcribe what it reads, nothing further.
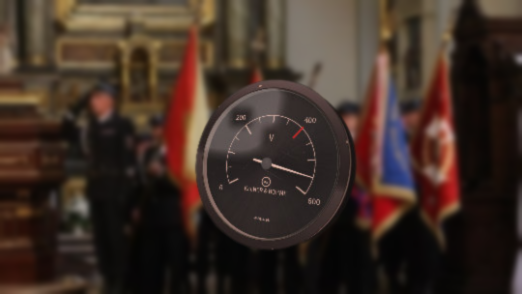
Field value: 550 V
